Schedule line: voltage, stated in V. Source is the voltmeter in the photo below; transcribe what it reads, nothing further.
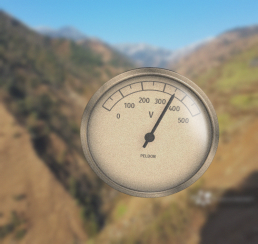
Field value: 350 V
